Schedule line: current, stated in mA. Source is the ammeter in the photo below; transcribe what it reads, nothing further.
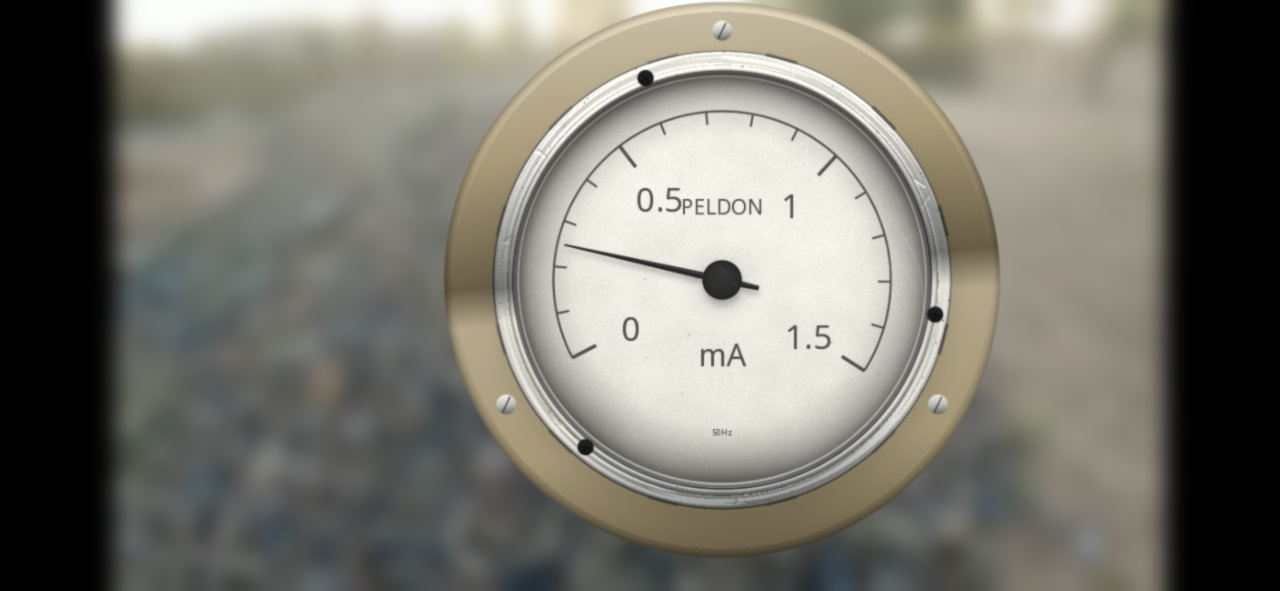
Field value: 0.25 mA
